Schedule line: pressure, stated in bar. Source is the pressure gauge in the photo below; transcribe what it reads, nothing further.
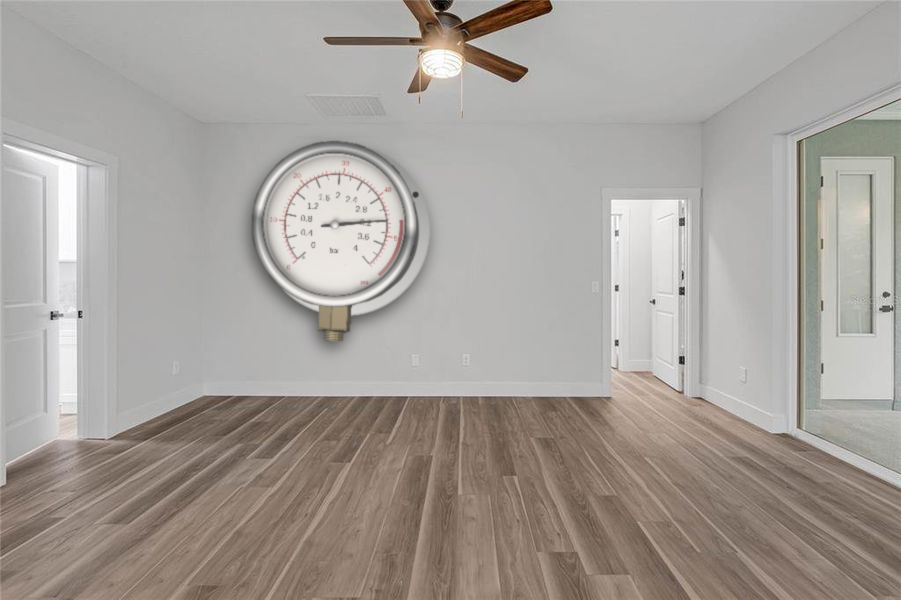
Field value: 3.2 bar
